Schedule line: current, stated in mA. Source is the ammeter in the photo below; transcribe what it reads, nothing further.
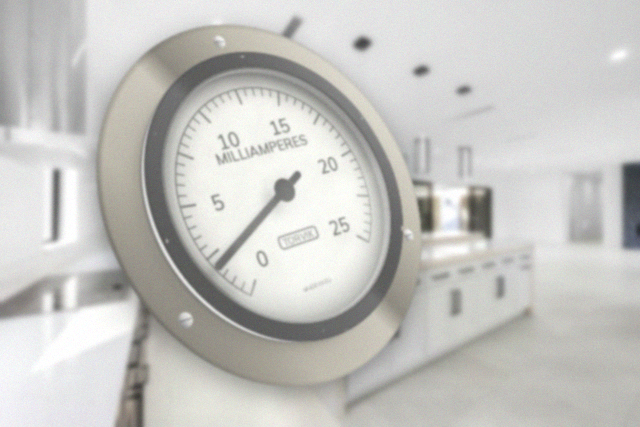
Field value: 2 mA
